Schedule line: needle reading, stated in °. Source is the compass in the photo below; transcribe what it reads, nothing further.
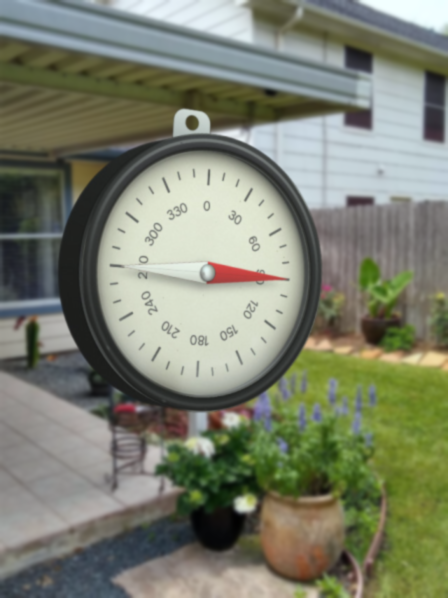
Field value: 90 °
